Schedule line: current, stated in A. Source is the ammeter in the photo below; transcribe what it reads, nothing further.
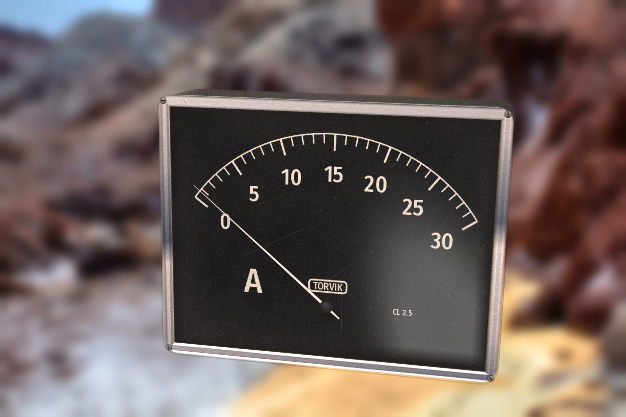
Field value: 1 A
